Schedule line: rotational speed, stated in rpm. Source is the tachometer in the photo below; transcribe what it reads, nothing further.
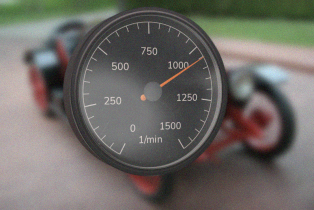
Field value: 1050 rpm
